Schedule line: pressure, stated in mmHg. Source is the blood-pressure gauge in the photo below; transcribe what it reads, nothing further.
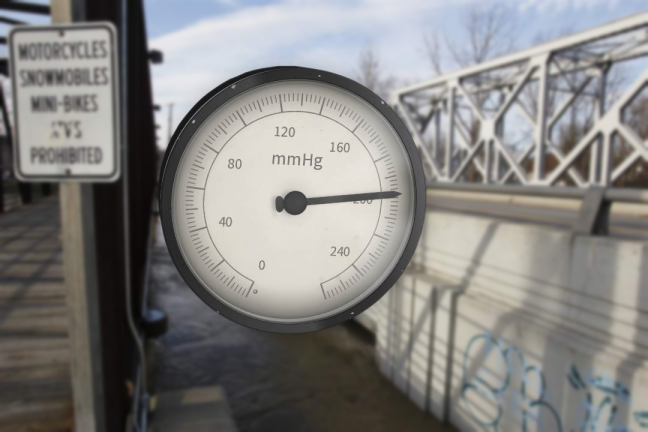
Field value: 198 mmHg
